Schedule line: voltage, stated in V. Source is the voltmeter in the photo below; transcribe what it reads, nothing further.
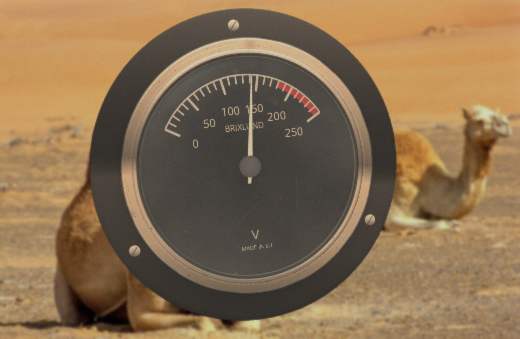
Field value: 140 V
